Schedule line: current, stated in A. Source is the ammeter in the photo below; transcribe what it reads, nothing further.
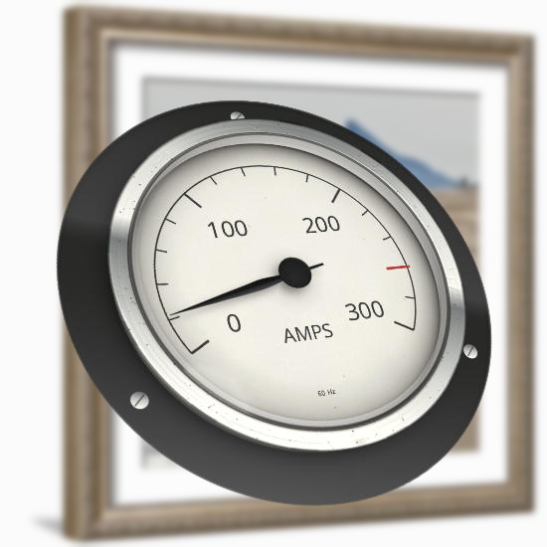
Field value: 20 A
